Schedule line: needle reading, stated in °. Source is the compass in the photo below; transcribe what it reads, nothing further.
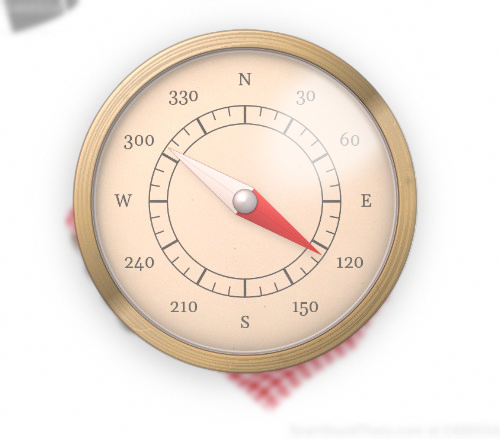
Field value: 125 °
